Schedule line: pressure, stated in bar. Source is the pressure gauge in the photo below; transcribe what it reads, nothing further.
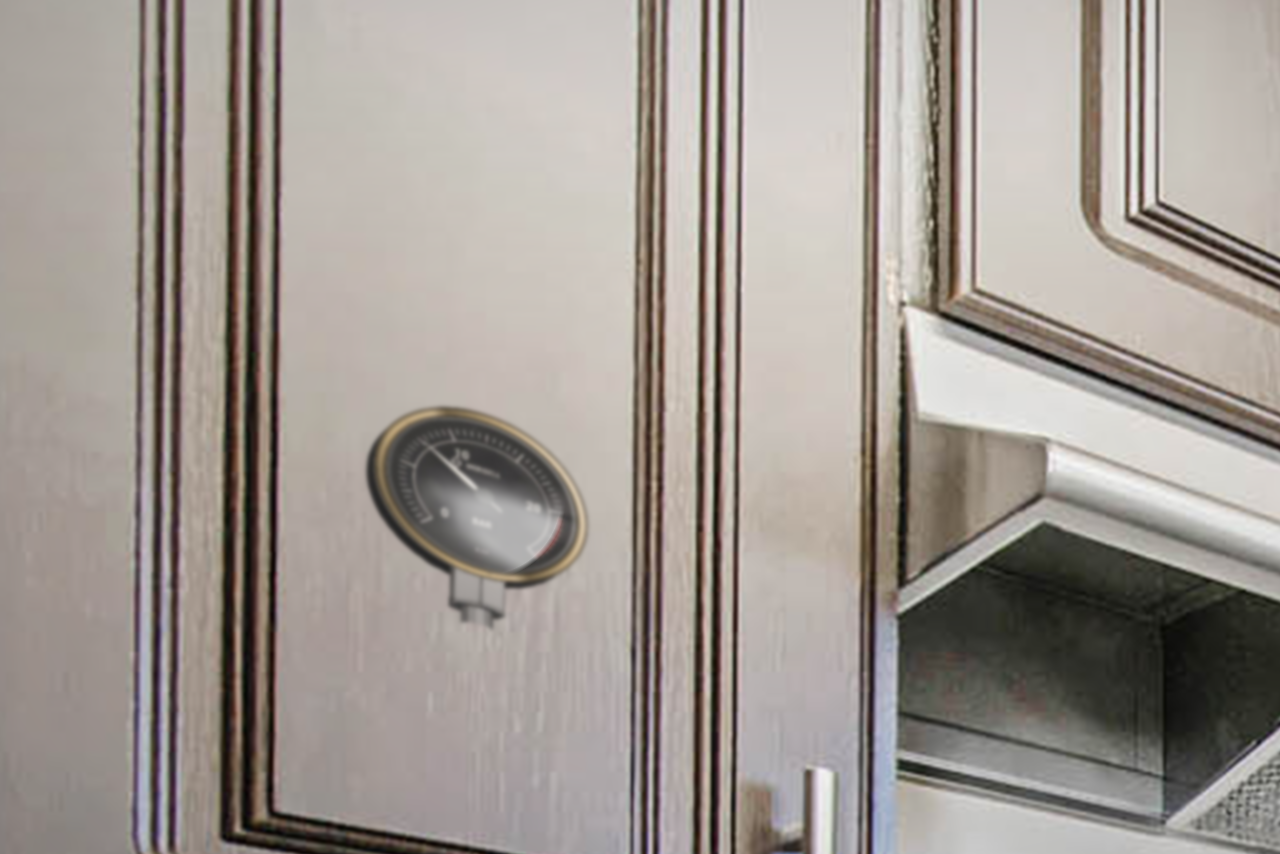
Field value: 7.5 bar
